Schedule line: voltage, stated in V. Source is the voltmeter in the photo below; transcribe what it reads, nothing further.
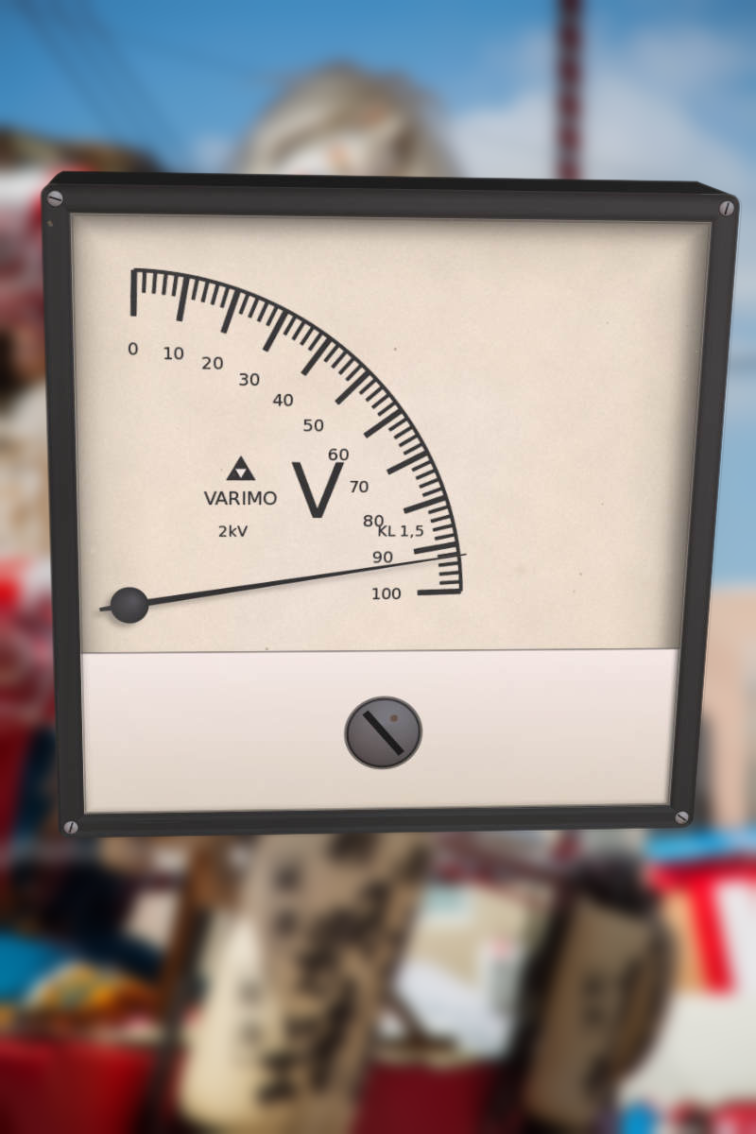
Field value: 92 V
